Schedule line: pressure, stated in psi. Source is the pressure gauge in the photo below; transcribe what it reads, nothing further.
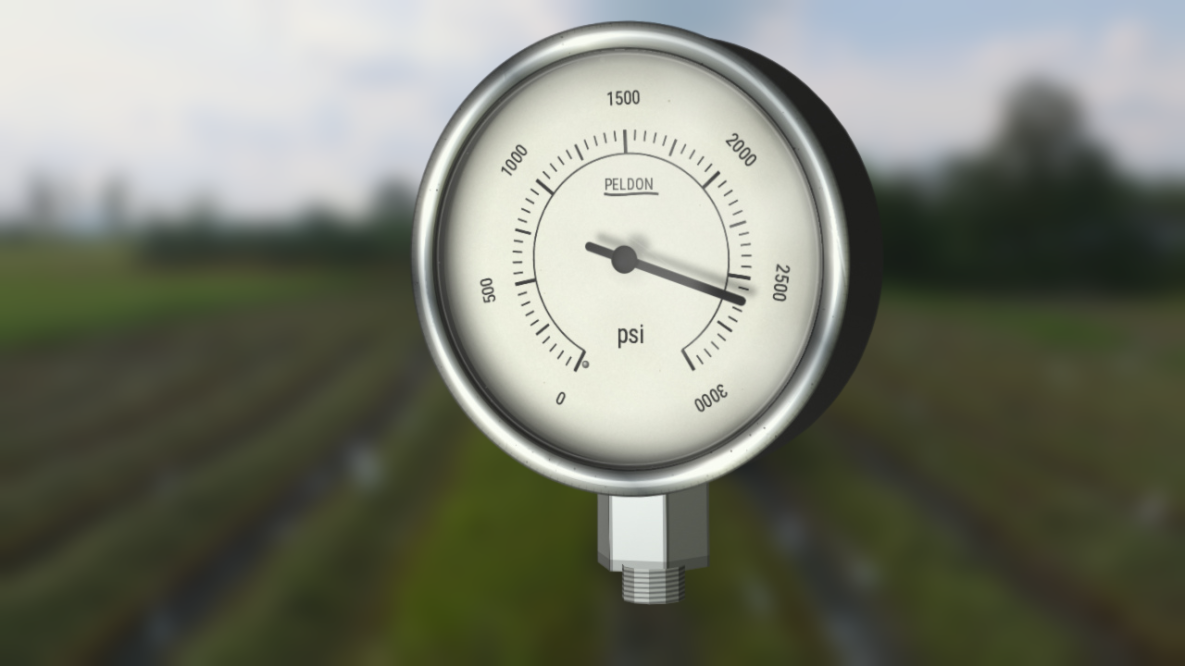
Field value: 2600 psi
